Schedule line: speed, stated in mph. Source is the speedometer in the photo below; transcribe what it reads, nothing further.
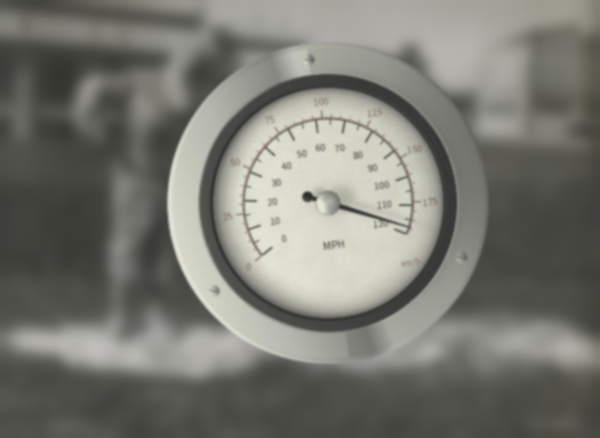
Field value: 117.5 mph
